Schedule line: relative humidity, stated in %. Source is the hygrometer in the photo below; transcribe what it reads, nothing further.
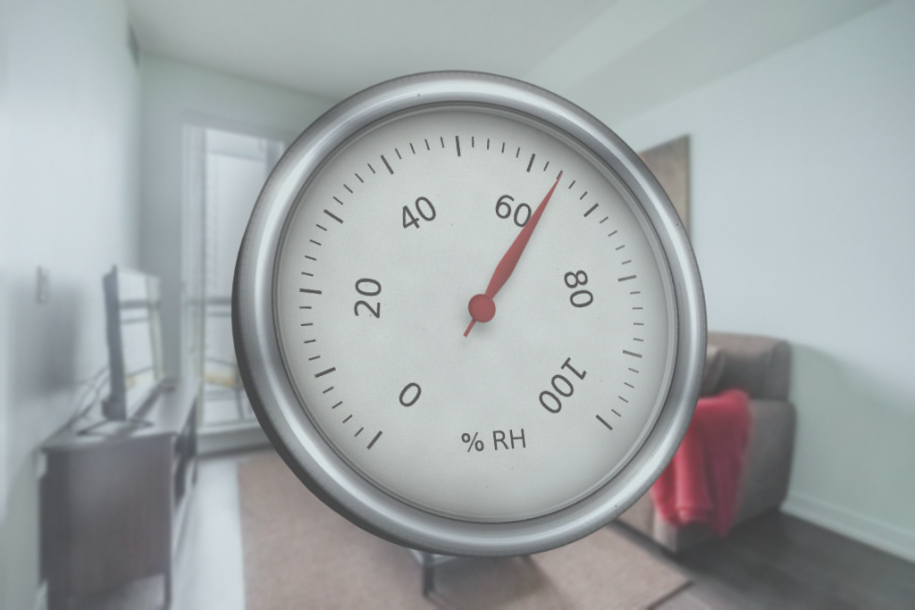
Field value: 64 %
